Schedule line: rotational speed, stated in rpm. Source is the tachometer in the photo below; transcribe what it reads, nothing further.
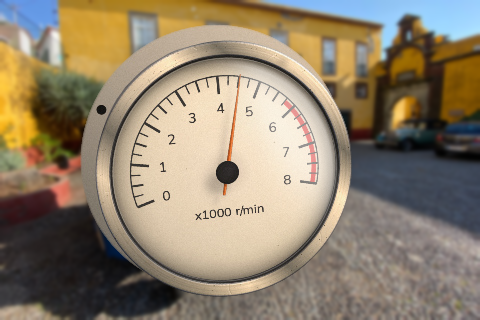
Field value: 4500 rpm
